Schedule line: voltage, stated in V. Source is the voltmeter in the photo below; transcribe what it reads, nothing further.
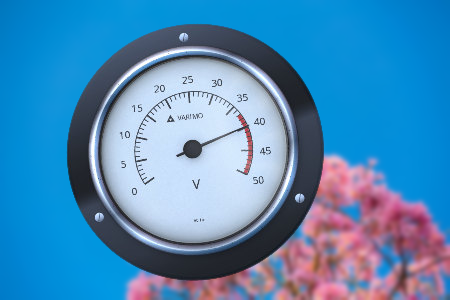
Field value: 40 V
